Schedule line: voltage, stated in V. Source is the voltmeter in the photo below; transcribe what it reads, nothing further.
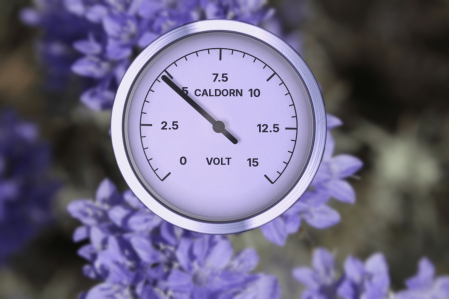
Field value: 4.75 V
